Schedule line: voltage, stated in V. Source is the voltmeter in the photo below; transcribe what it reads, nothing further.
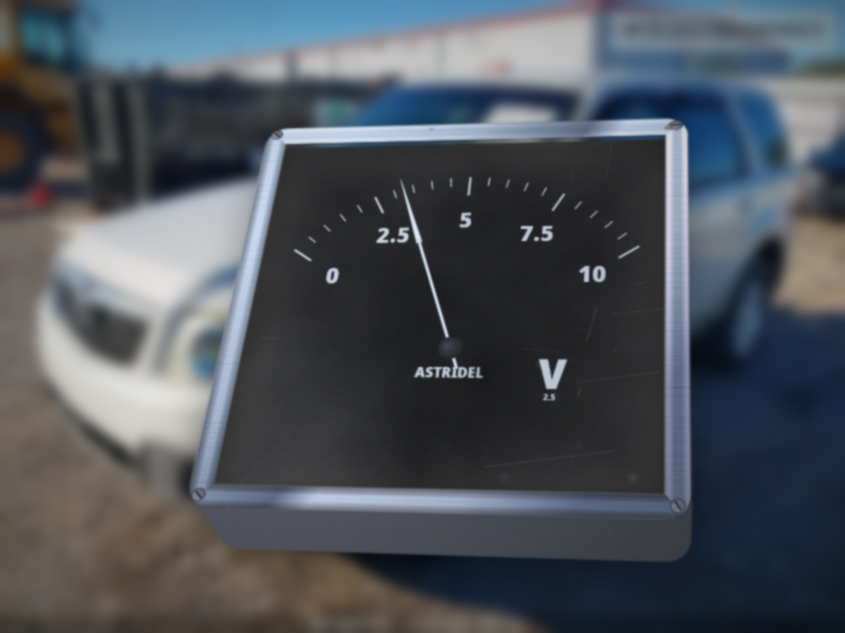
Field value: 3.25 V
